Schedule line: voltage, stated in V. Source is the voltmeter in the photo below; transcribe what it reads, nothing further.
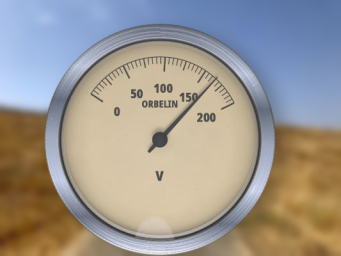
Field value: 165 V
